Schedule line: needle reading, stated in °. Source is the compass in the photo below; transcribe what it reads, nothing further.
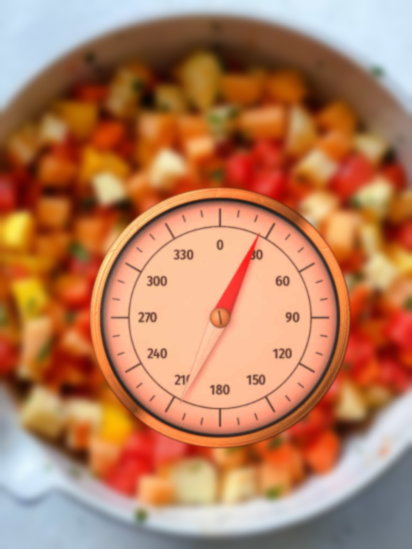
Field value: 25 °
